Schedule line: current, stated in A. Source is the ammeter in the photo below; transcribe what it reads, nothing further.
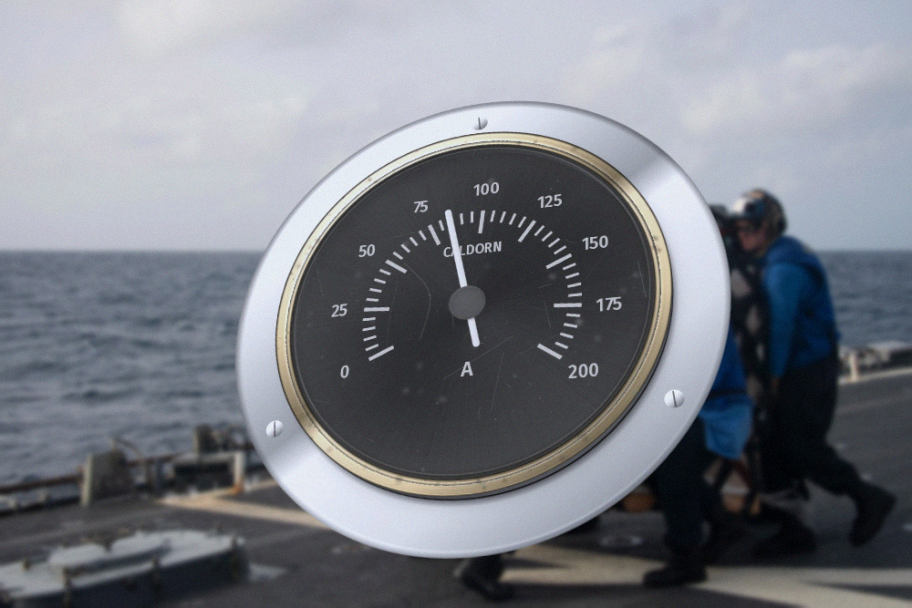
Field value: 85 A
